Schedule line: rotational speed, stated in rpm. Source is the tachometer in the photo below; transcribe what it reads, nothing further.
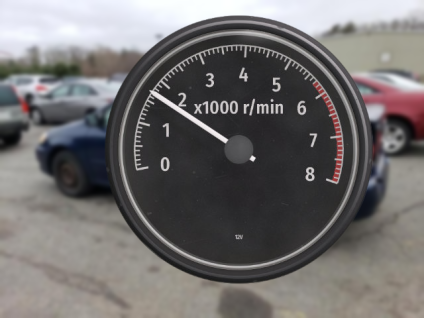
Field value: 1700 rpm
